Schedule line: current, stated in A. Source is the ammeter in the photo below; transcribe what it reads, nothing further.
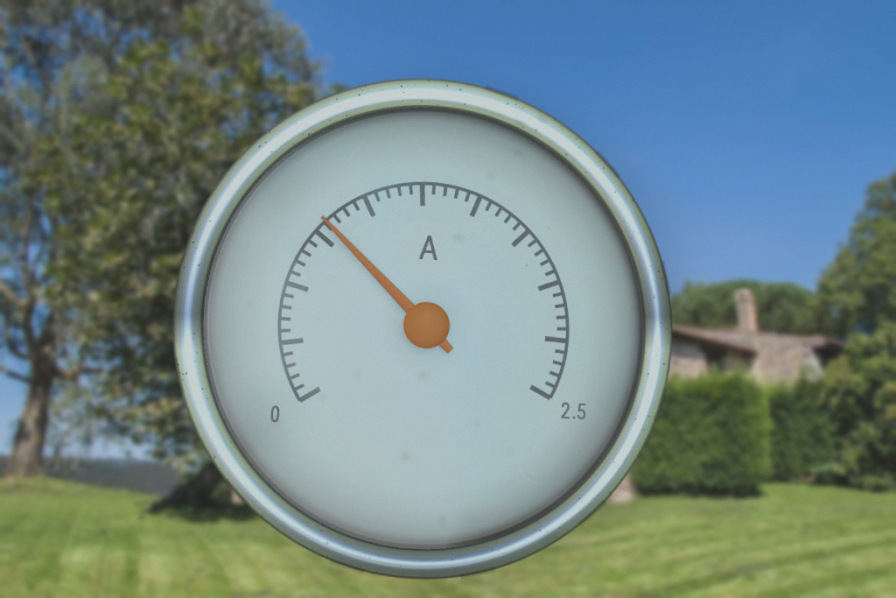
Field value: 0.8 A
